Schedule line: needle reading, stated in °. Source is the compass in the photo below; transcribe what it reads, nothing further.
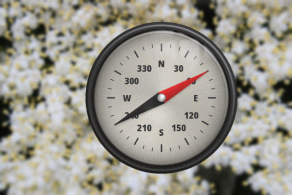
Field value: 60 °
